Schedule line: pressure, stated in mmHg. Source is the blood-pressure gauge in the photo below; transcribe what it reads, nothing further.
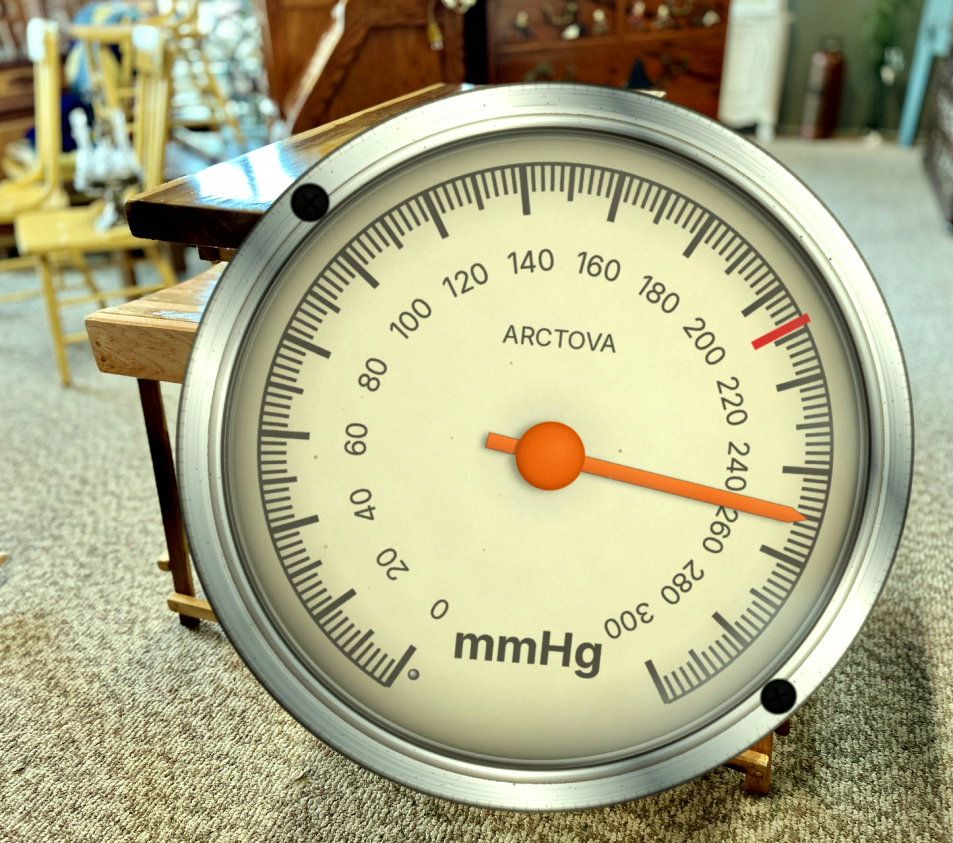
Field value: 250 mmHg
